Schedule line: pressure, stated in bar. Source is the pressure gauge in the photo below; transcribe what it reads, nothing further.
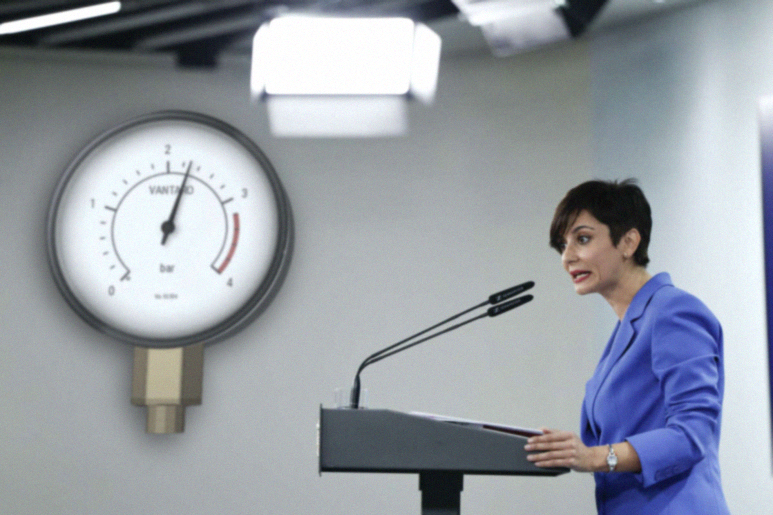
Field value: 2.3 bar
